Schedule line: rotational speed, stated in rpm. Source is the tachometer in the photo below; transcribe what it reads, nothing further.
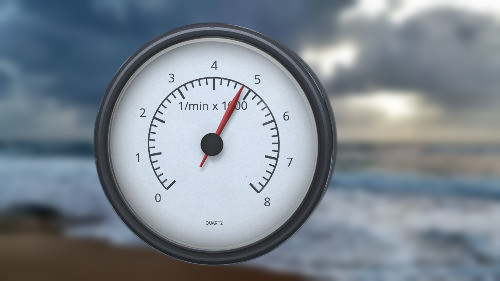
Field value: 4800 rpm
